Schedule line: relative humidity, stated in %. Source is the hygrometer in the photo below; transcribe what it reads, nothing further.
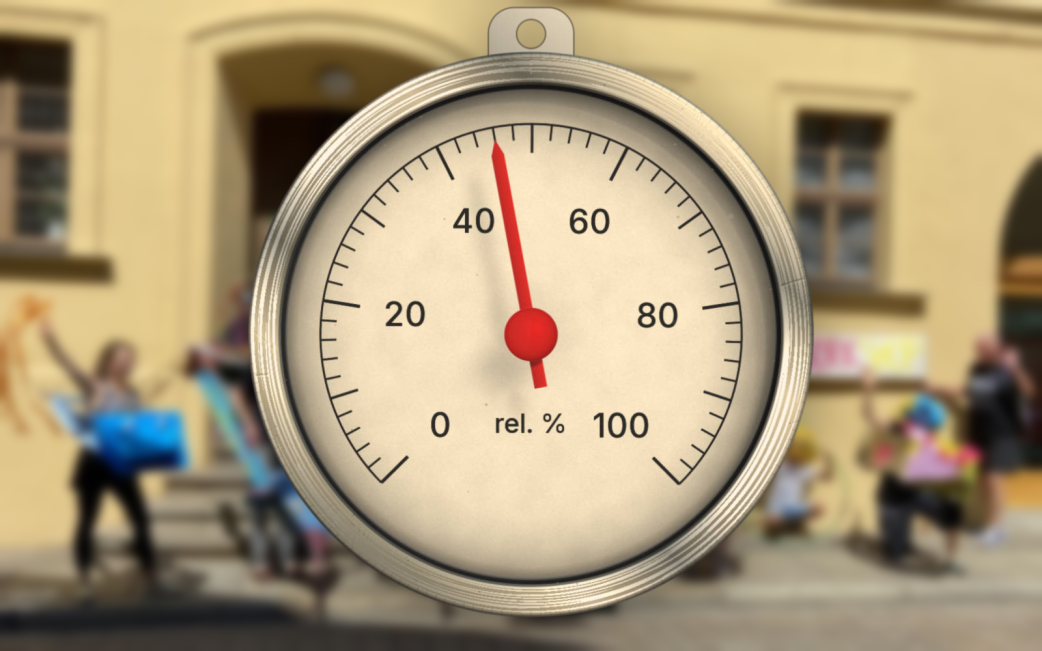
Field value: 46 %
